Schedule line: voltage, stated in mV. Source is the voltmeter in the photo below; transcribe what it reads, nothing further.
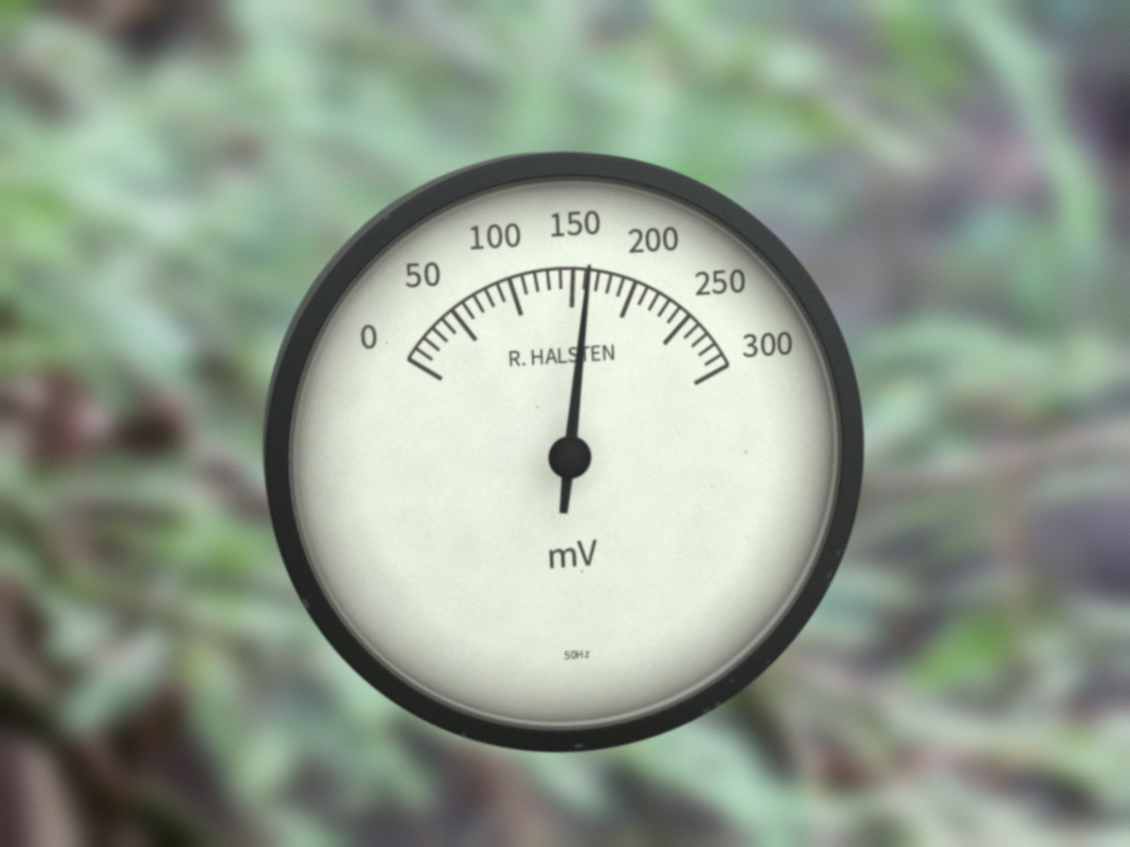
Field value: 160 mV
